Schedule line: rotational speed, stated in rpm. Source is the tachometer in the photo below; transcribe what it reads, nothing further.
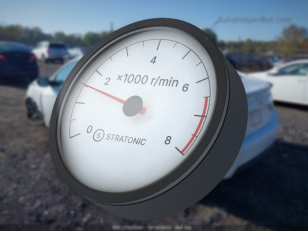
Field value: 1500 rpm
